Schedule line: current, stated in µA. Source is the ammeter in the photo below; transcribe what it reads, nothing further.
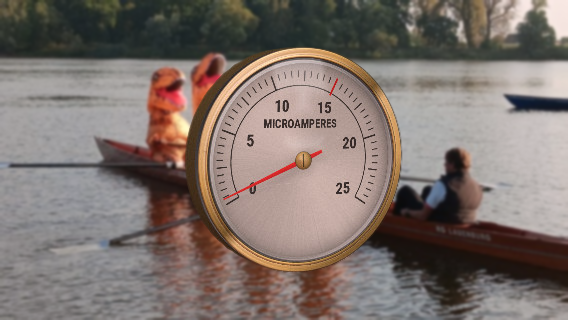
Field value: 0.5 µA
